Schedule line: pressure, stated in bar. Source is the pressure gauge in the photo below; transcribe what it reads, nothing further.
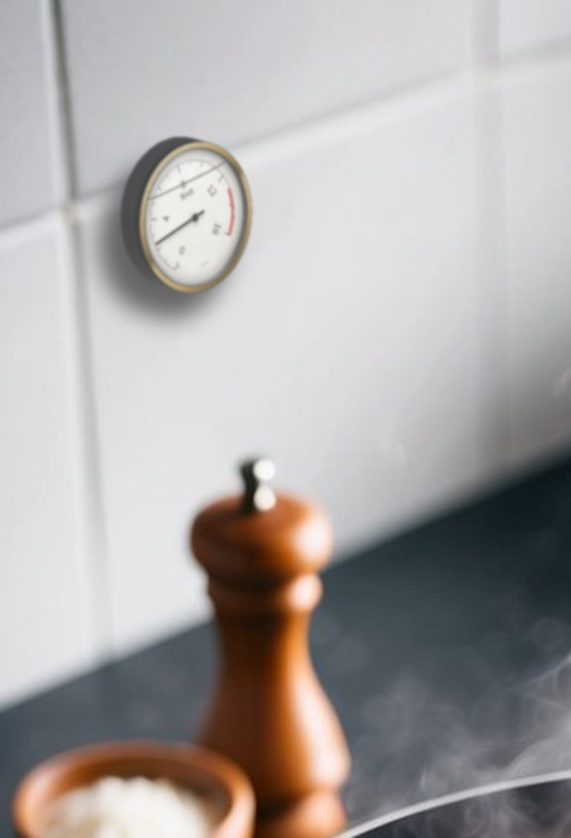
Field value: 2.5 bar
